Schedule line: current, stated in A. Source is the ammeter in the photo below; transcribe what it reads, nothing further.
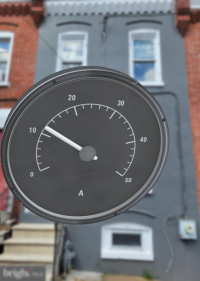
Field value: 12 A
